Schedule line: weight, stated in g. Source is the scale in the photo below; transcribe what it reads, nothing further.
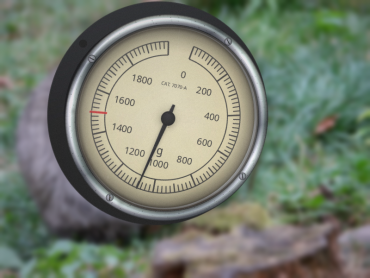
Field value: 1080 g
